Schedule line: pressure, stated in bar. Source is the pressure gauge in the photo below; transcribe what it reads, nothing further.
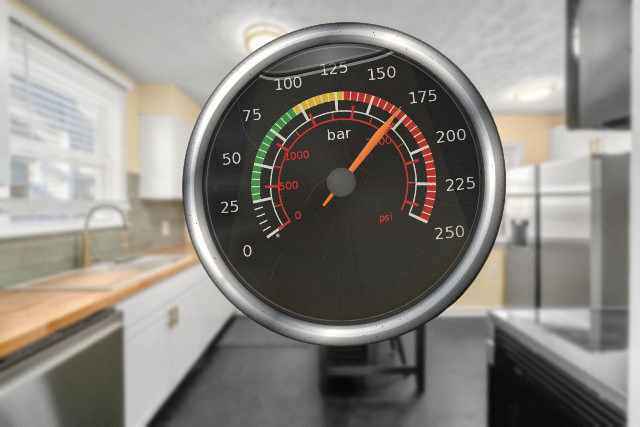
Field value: 170 bar
